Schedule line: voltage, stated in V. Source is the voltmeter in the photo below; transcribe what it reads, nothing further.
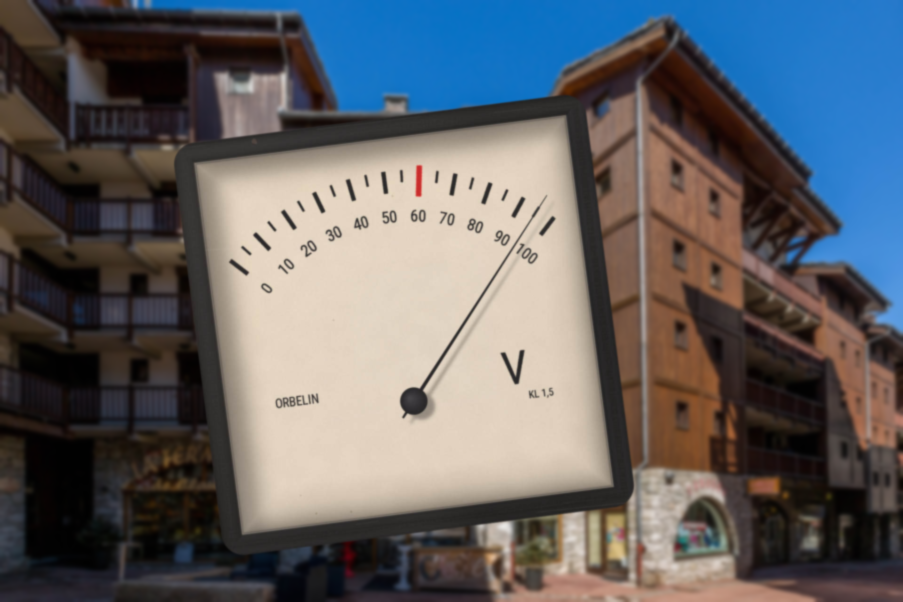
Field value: 95 V
